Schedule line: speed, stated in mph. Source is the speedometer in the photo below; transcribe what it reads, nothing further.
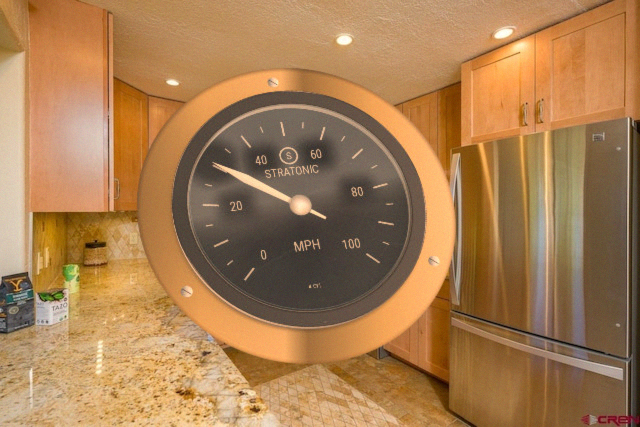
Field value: 30 mph
